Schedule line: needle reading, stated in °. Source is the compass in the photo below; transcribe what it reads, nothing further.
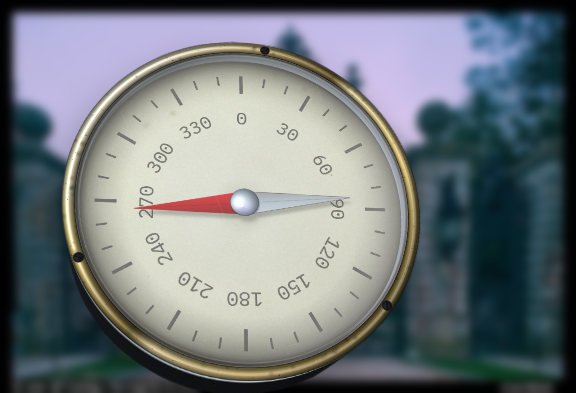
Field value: 265 °
